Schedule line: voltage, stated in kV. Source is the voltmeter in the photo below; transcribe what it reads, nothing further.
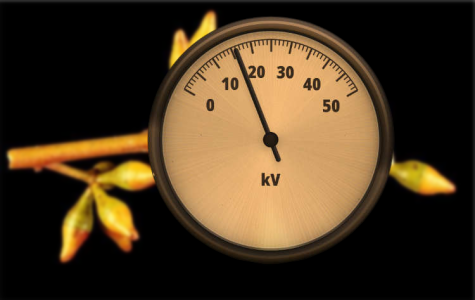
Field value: 16 kV
